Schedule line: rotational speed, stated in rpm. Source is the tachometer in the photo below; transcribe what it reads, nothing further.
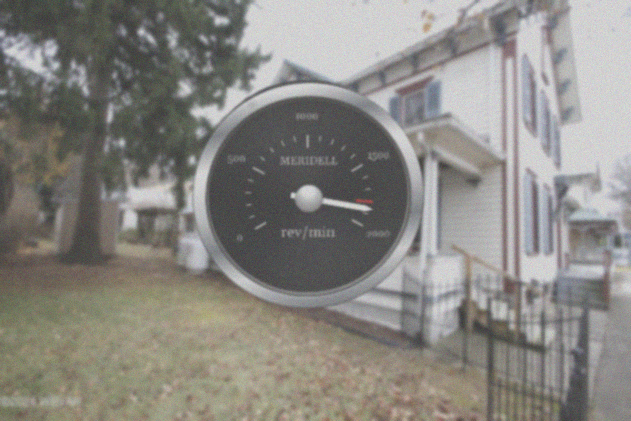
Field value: 1850 rpm
